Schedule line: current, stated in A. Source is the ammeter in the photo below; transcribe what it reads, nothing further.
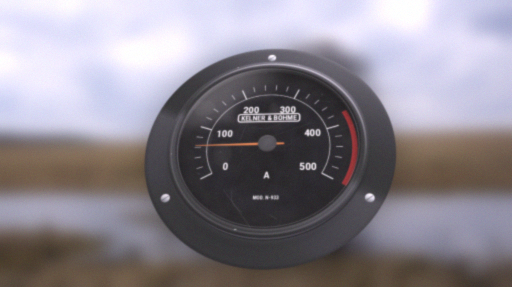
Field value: 60 A
